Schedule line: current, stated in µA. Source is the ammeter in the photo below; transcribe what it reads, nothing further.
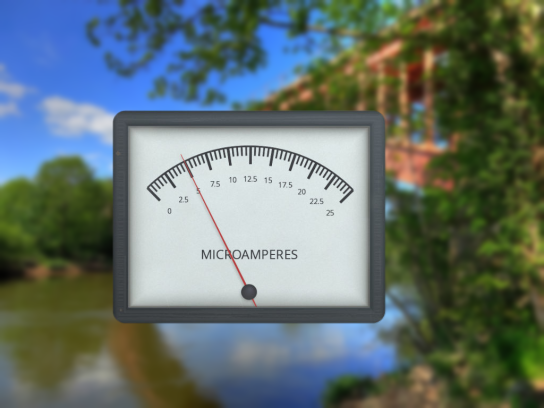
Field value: 5 µA
